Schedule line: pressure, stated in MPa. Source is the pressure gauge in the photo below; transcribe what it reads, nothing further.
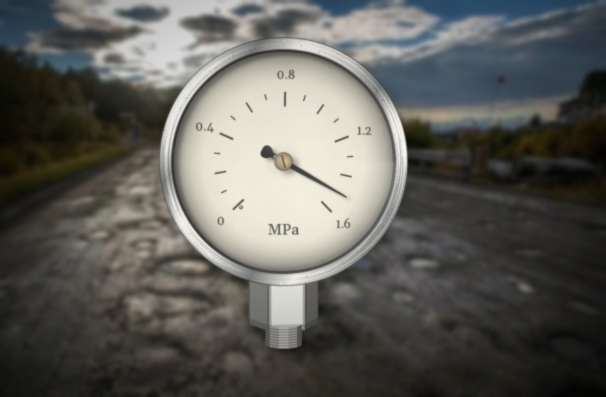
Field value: 1.5 MPa
